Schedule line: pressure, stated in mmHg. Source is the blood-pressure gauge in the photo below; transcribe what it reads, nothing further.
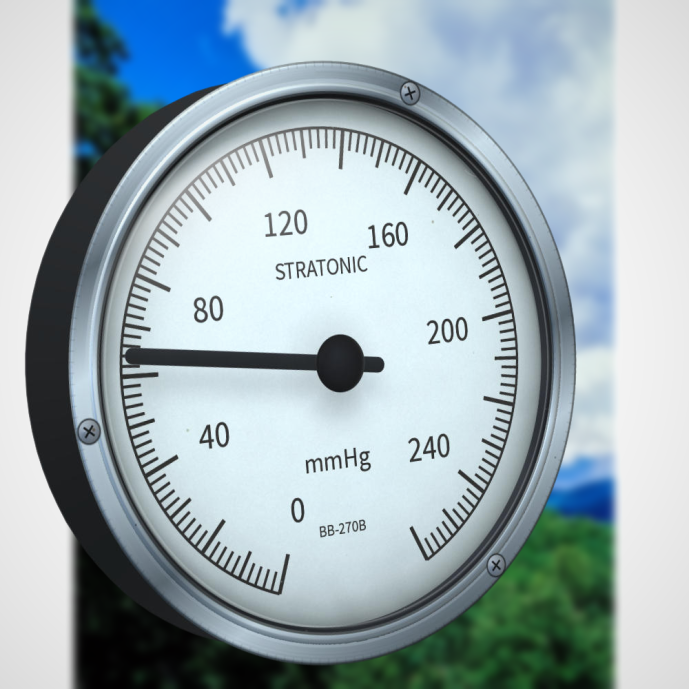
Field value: 64 mmHg
